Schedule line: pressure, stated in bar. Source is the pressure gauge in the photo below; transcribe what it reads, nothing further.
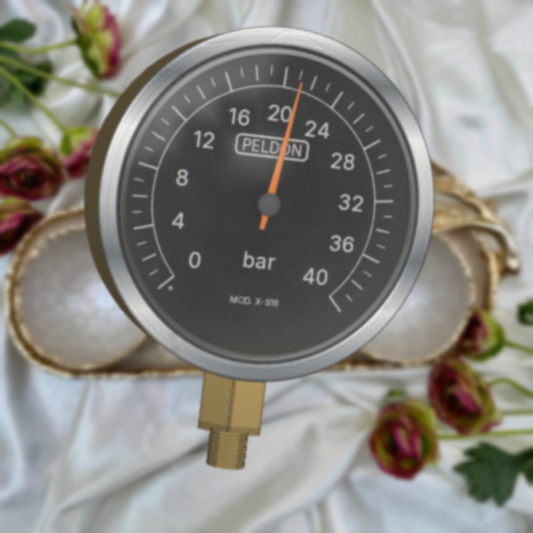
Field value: 21 bar
